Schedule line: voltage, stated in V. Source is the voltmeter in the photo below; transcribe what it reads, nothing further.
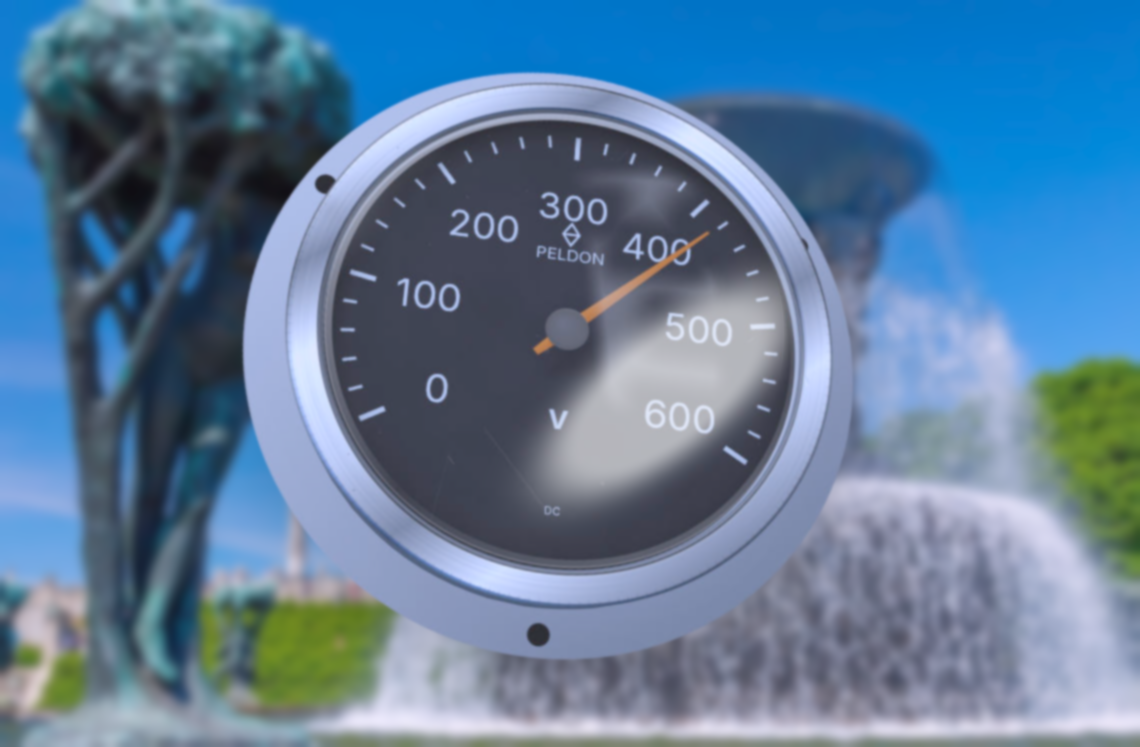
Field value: 420 V
